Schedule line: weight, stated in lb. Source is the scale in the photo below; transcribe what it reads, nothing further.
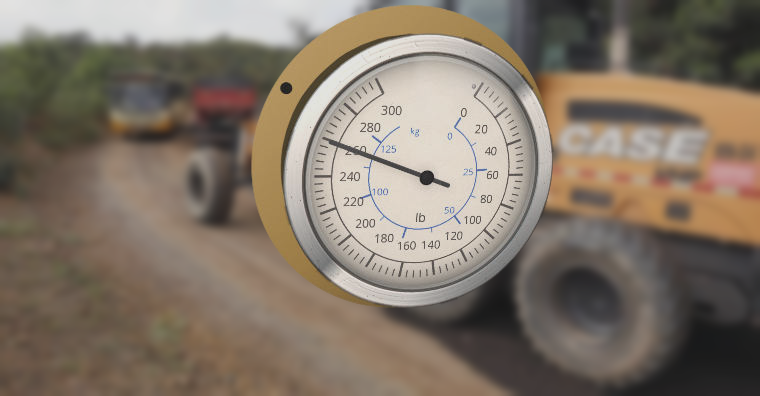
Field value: 260 lb
